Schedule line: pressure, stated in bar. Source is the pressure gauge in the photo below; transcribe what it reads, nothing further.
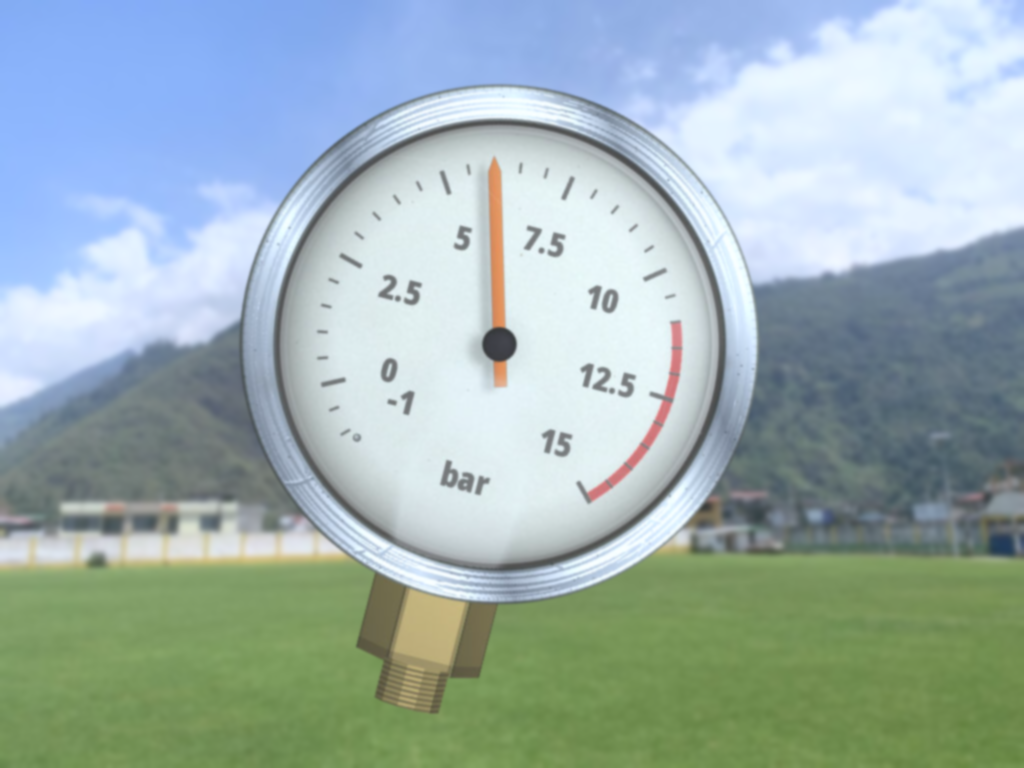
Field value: 6 bar
